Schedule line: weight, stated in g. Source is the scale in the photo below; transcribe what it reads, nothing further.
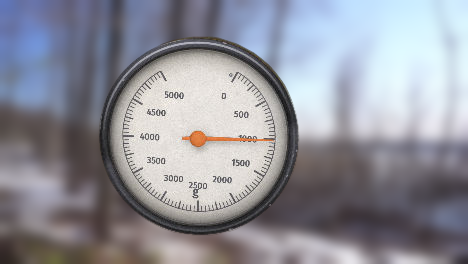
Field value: 1000 g
